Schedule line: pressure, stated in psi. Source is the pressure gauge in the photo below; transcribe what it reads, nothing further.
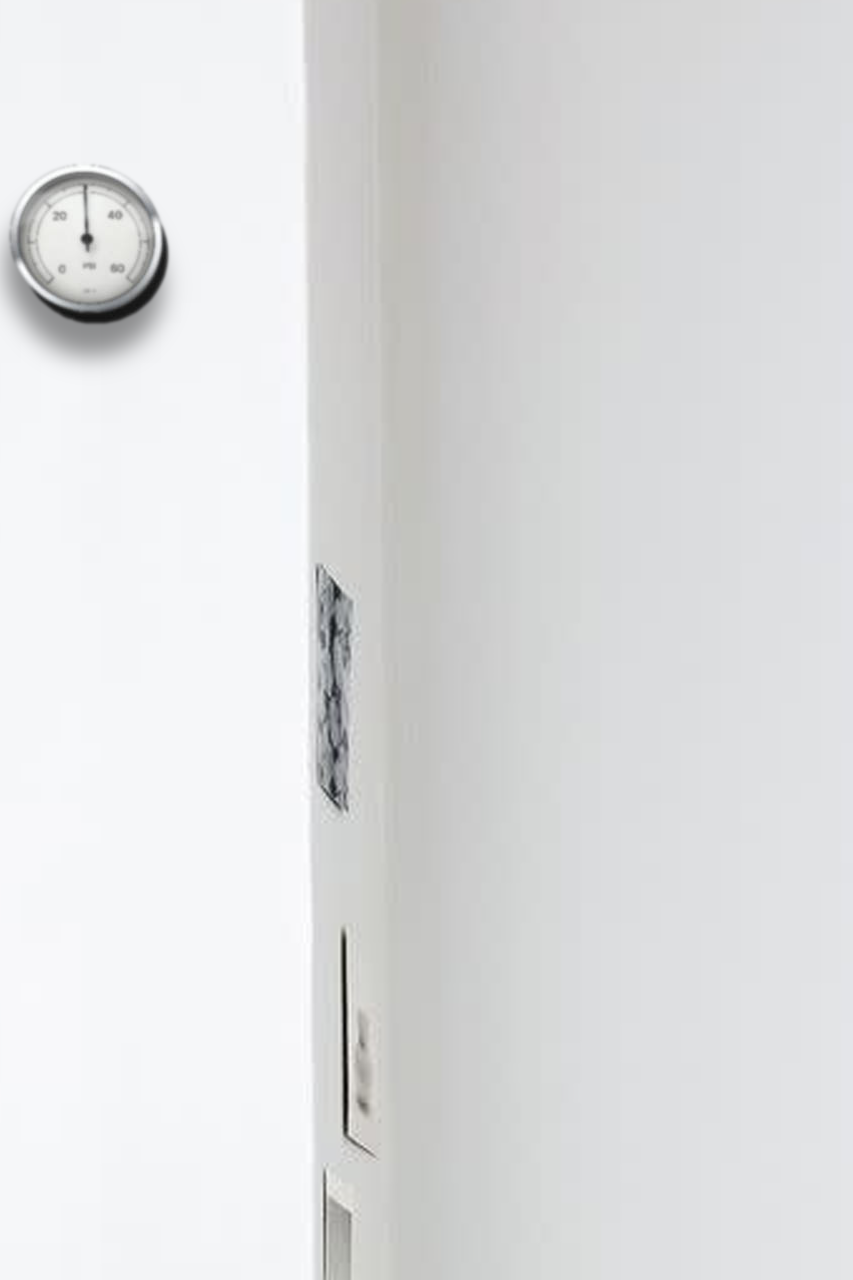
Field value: 30 psi
